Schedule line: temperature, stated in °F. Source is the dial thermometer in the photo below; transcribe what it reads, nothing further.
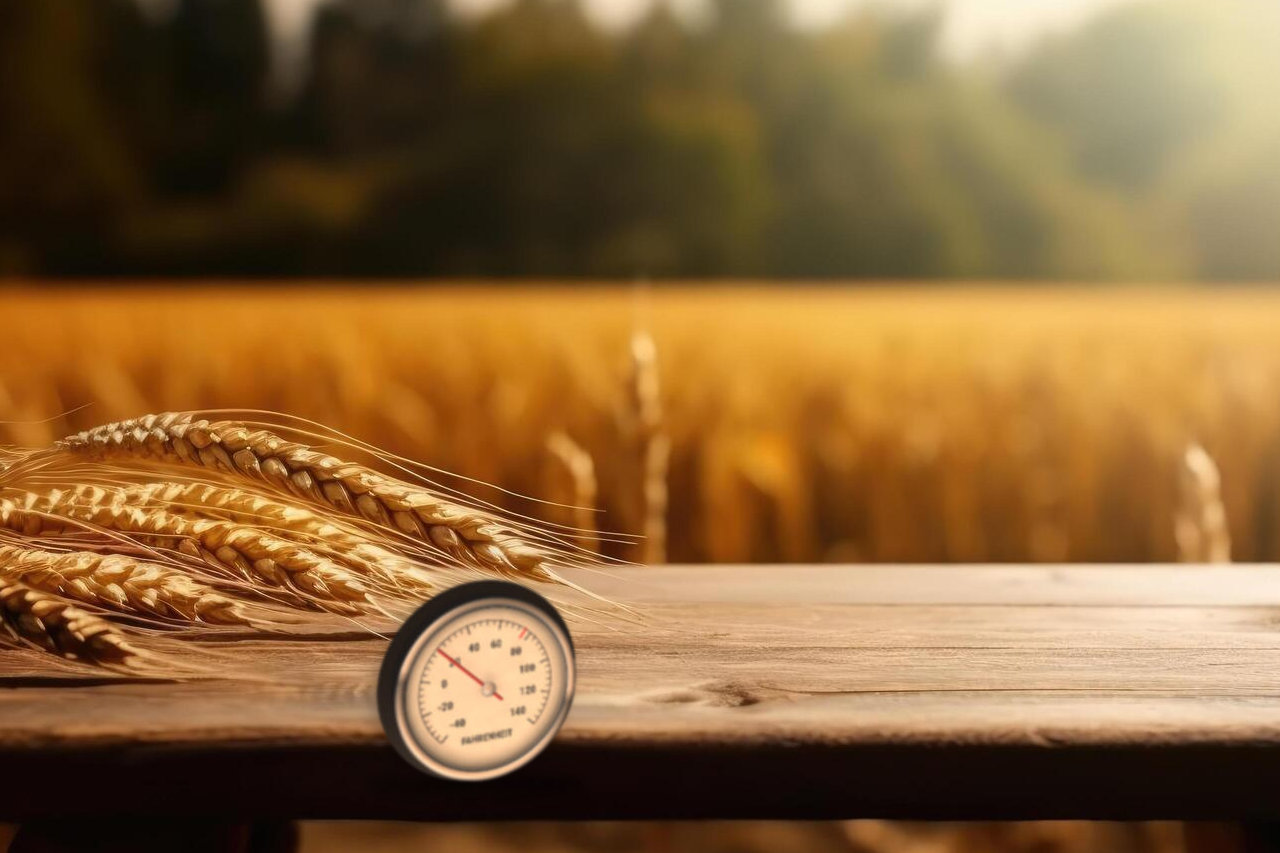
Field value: 20 °F
